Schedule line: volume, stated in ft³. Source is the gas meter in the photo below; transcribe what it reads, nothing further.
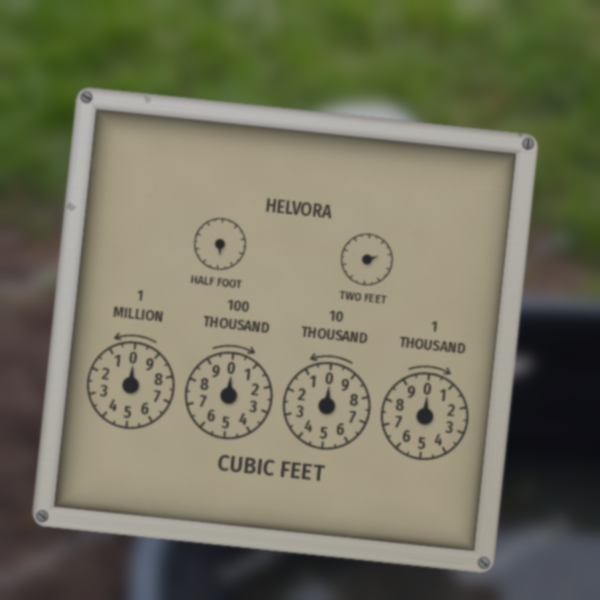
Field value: 0 ft³
